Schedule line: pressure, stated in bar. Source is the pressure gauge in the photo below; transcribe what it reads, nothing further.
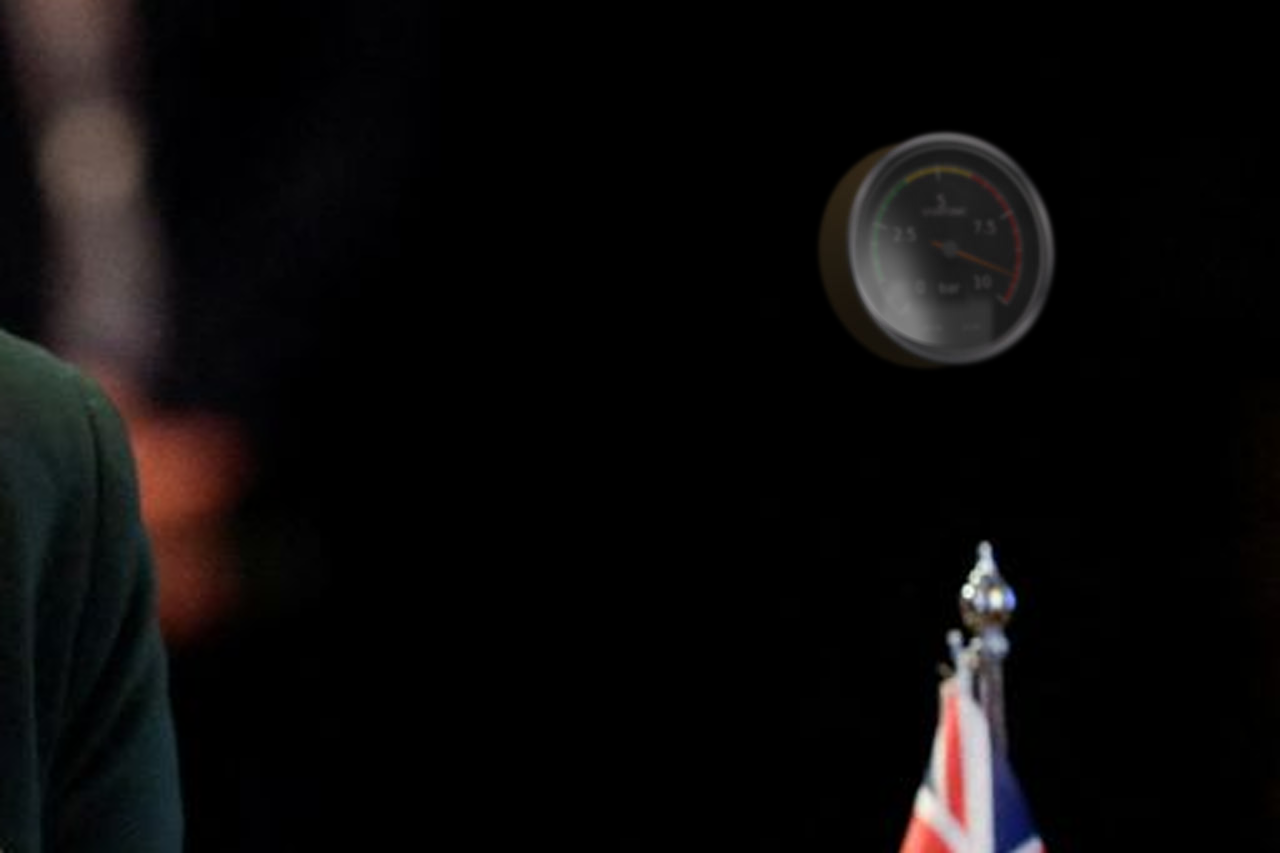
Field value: 9.25 bar
